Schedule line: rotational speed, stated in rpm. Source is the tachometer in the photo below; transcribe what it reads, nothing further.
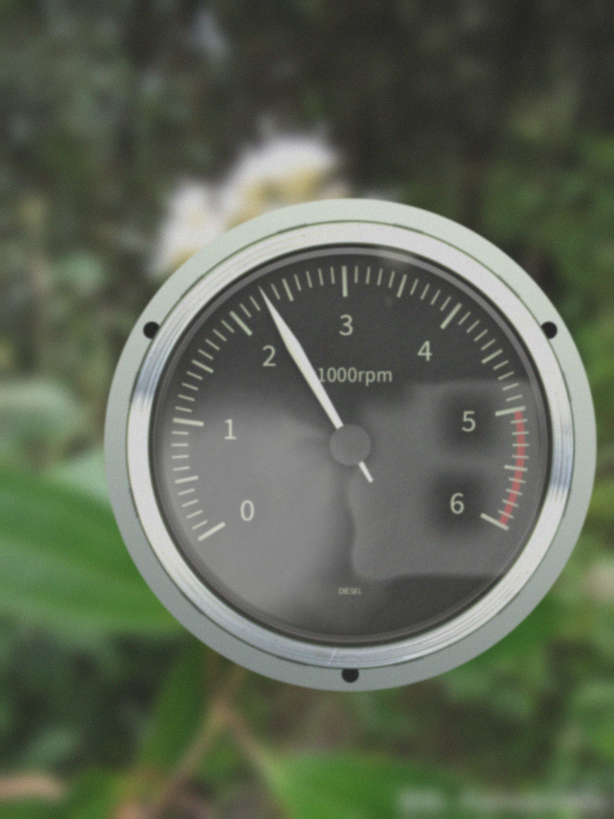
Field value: 2300 rpm
